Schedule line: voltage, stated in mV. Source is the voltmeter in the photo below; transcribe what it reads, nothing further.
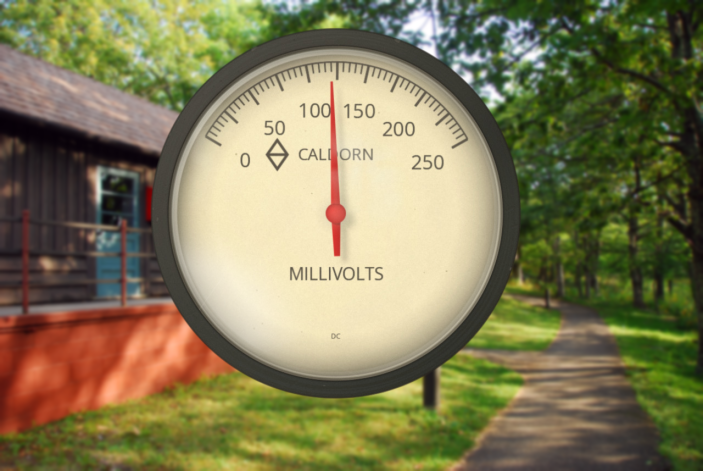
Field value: 120 mV
